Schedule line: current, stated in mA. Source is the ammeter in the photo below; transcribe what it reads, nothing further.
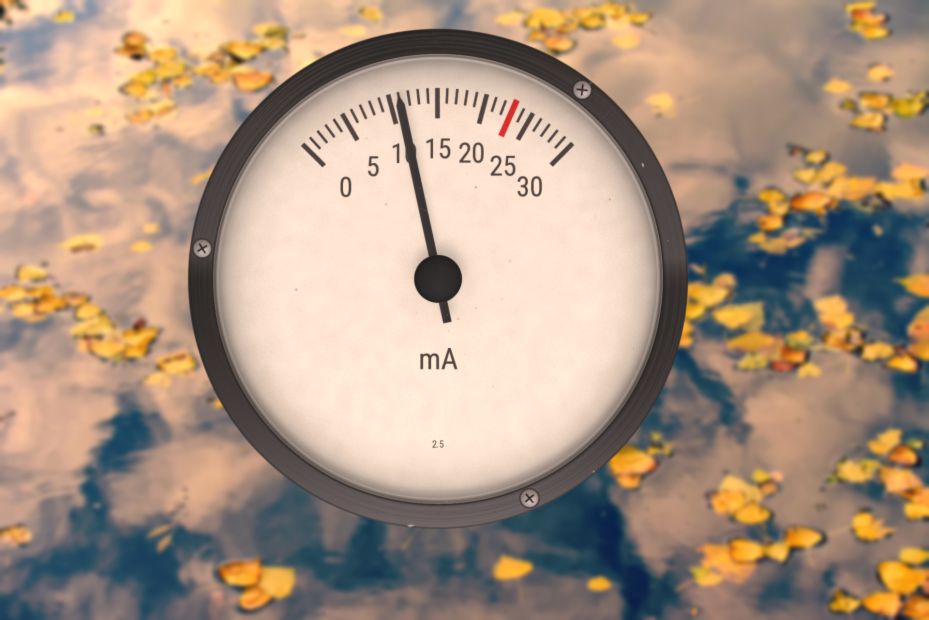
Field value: 11 mA
